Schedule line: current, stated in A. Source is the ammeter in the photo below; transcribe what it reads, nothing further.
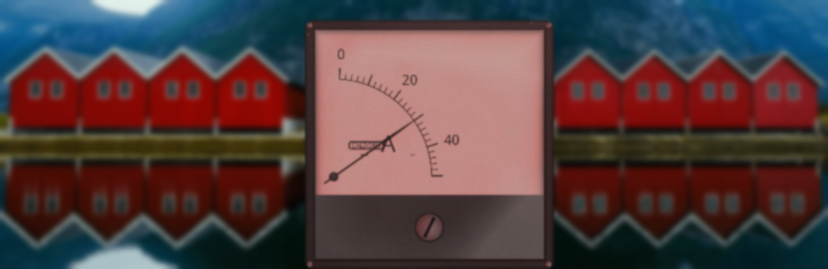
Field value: 30 A
